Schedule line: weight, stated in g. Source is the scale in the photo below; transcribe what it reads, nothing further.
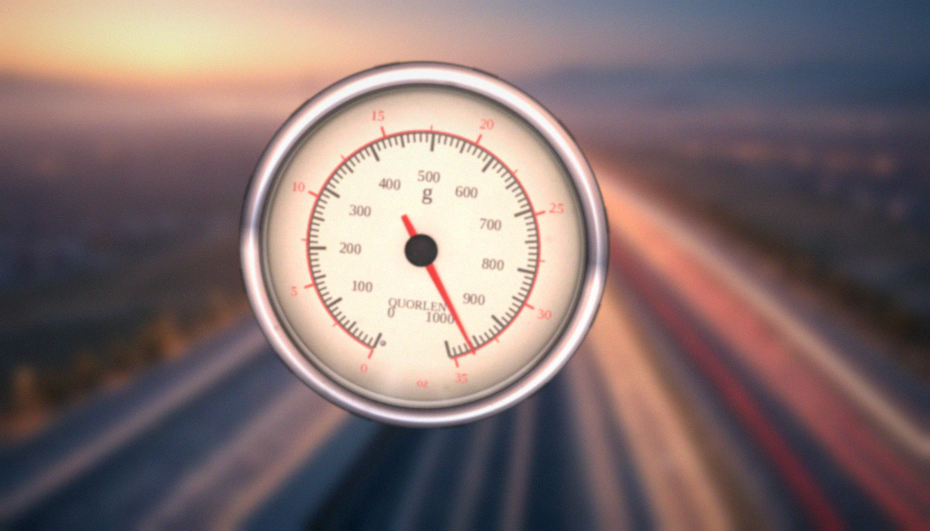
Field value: 960 g
